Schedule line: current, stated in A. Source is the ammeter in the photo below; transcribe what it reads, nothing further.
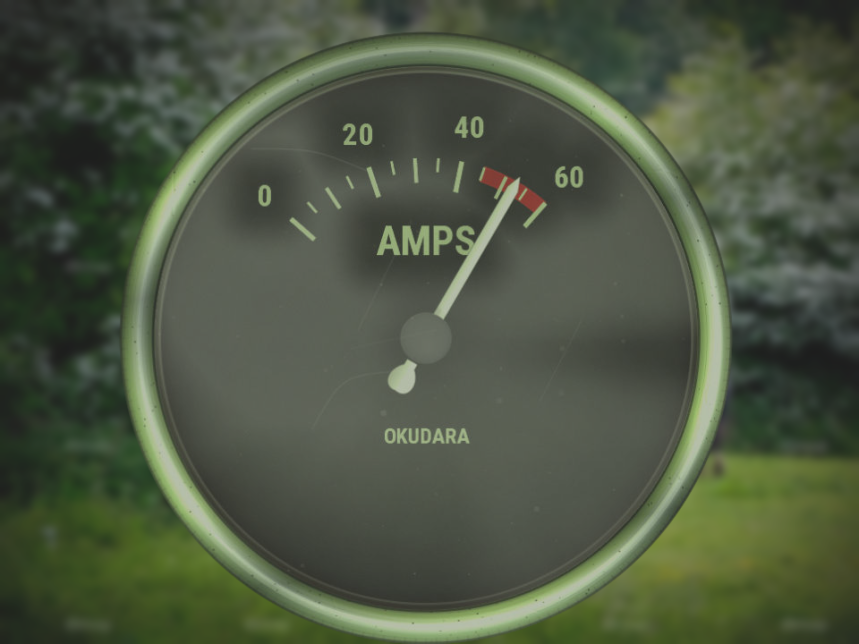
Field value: 52.5 A
